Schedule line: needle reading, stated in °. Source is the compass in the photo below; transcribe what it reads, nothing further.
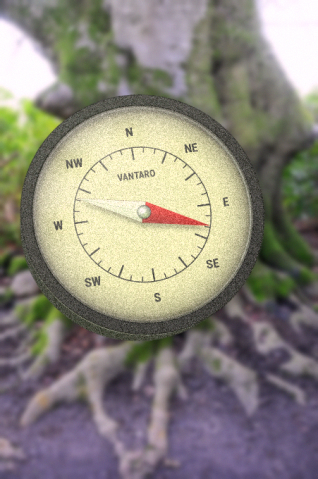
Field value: 110 °
